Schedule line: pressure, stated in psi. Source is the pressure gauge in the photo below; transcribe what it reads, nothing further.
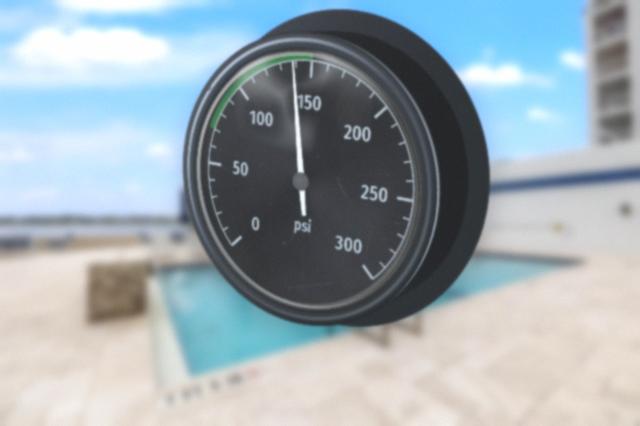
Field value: 140 psi
